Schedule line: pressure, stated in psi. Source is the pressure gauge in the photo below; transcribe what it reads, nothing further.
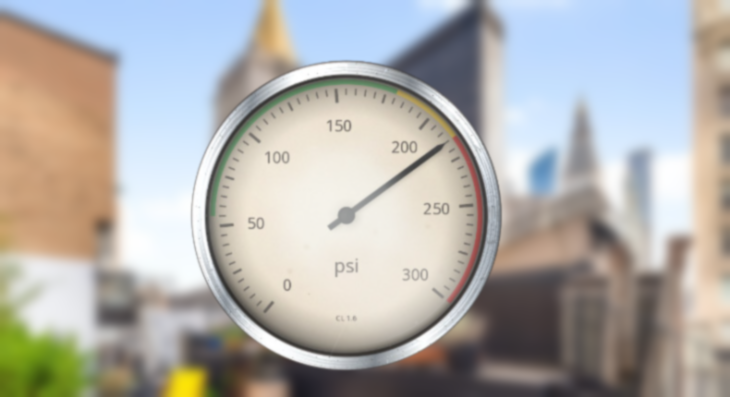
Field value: 215 psi
